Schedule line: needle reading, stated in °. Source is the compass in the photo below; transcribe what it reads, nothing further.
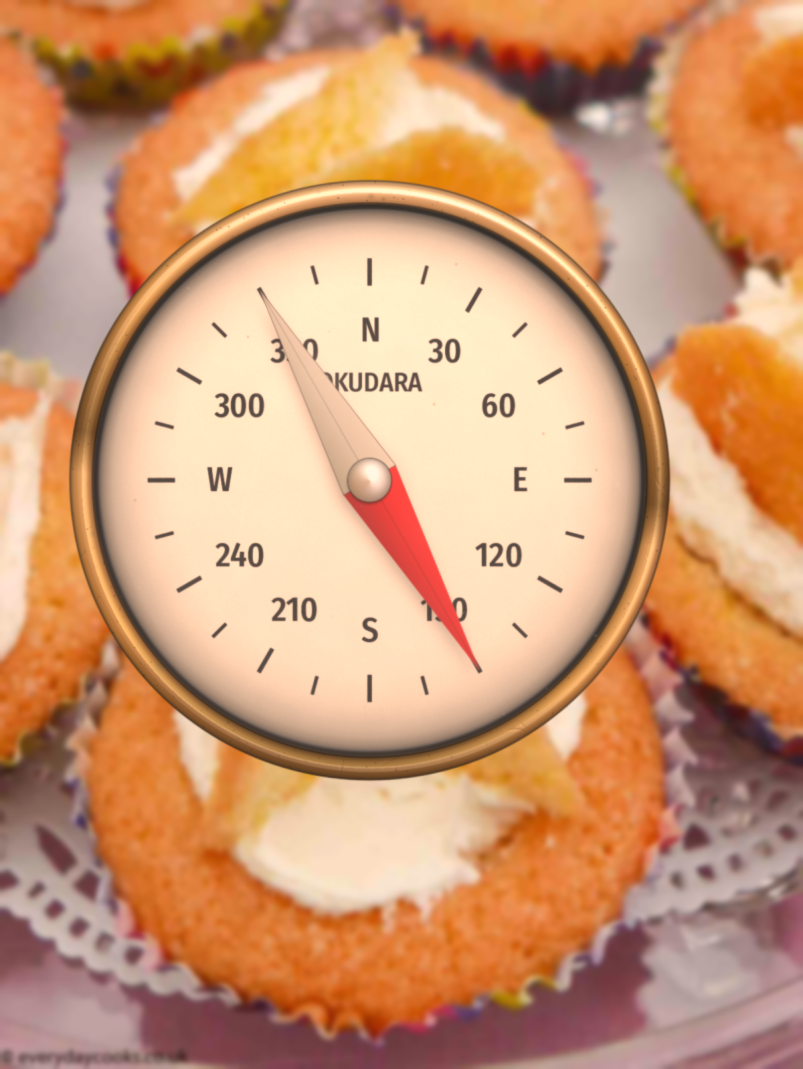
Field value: 150 °
